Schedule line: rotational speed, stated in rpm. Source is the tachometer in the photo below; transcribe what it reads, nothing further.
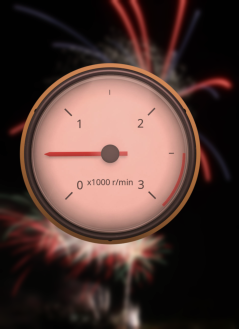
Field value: 500 rpm
